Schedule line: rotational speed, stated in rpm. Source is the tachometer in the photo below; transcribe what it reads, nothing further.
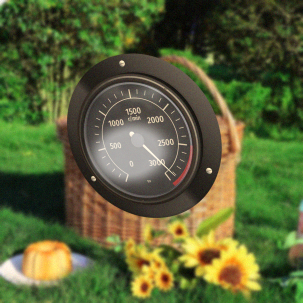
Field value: 2900 rpm
